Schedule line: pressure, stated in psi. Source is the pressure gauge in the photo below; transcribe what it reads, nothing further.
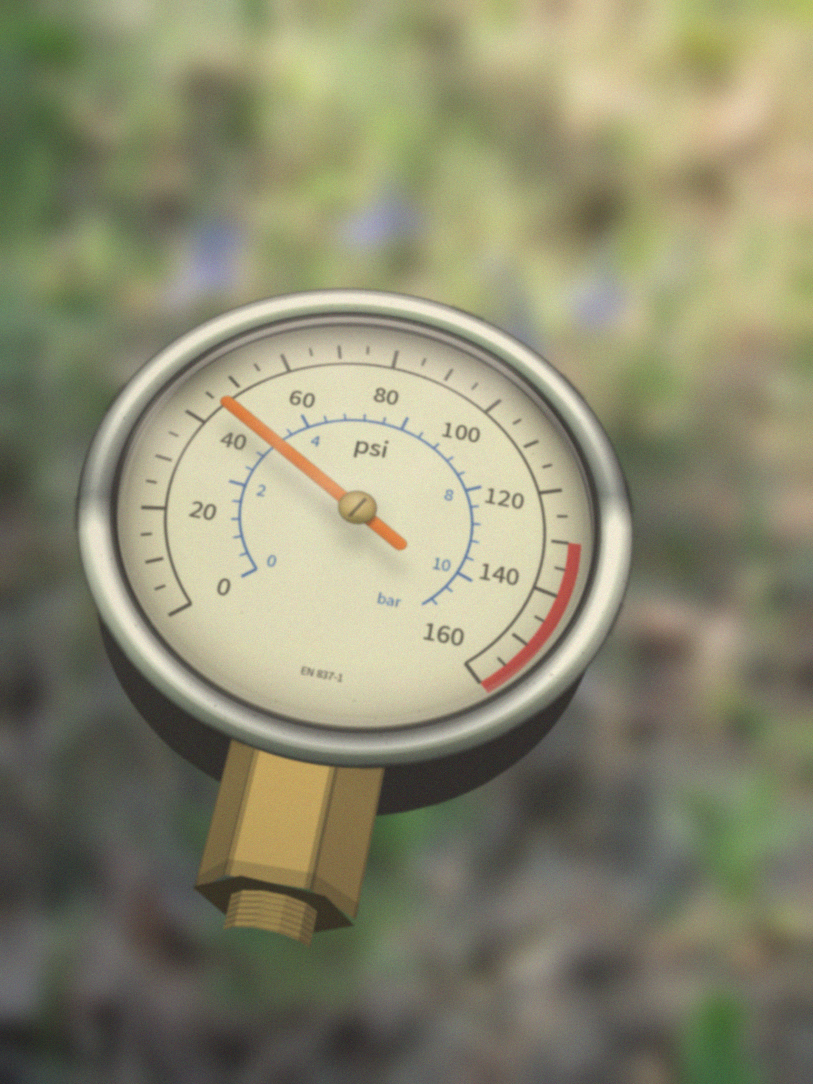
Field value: 45 psi
